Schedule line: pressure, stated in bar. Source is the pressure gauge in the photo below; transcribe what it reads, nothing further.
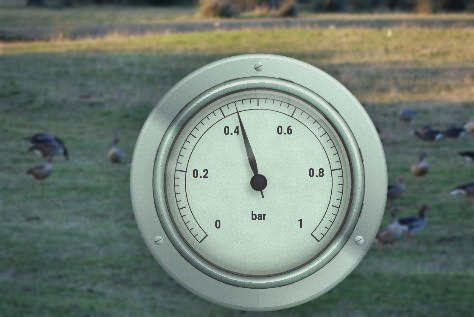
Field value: 0.44 bar
